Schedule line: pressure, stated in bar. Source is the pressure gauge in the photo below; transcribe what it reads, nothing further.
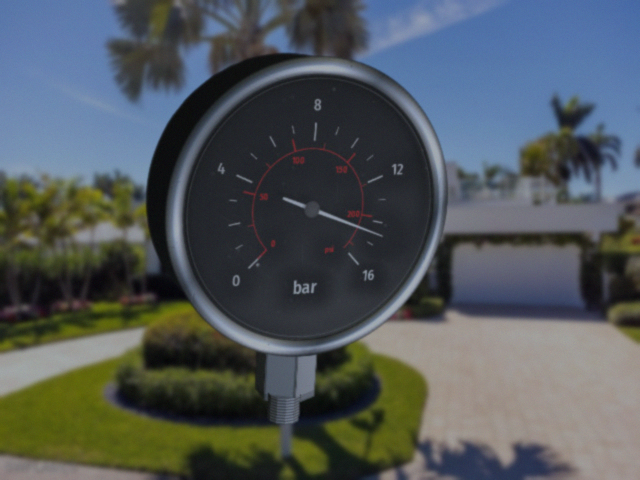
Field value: 14.5 bar
